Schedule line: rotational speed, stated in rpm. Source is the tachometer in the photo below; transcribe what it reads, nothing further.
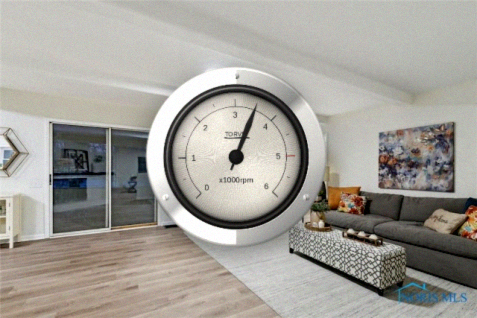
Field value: 3500 rpm
